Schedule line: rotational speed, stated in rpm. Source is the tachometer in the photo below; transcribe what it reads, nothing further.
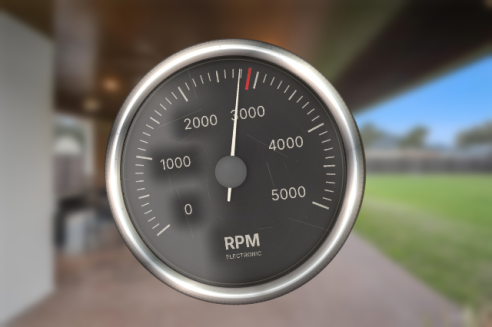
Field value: 2800 rpm
